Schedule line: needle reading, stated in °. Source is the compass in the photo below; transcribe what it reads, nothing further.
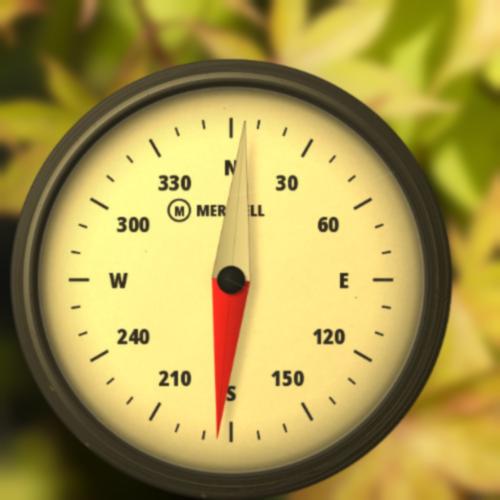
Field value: 185 °
